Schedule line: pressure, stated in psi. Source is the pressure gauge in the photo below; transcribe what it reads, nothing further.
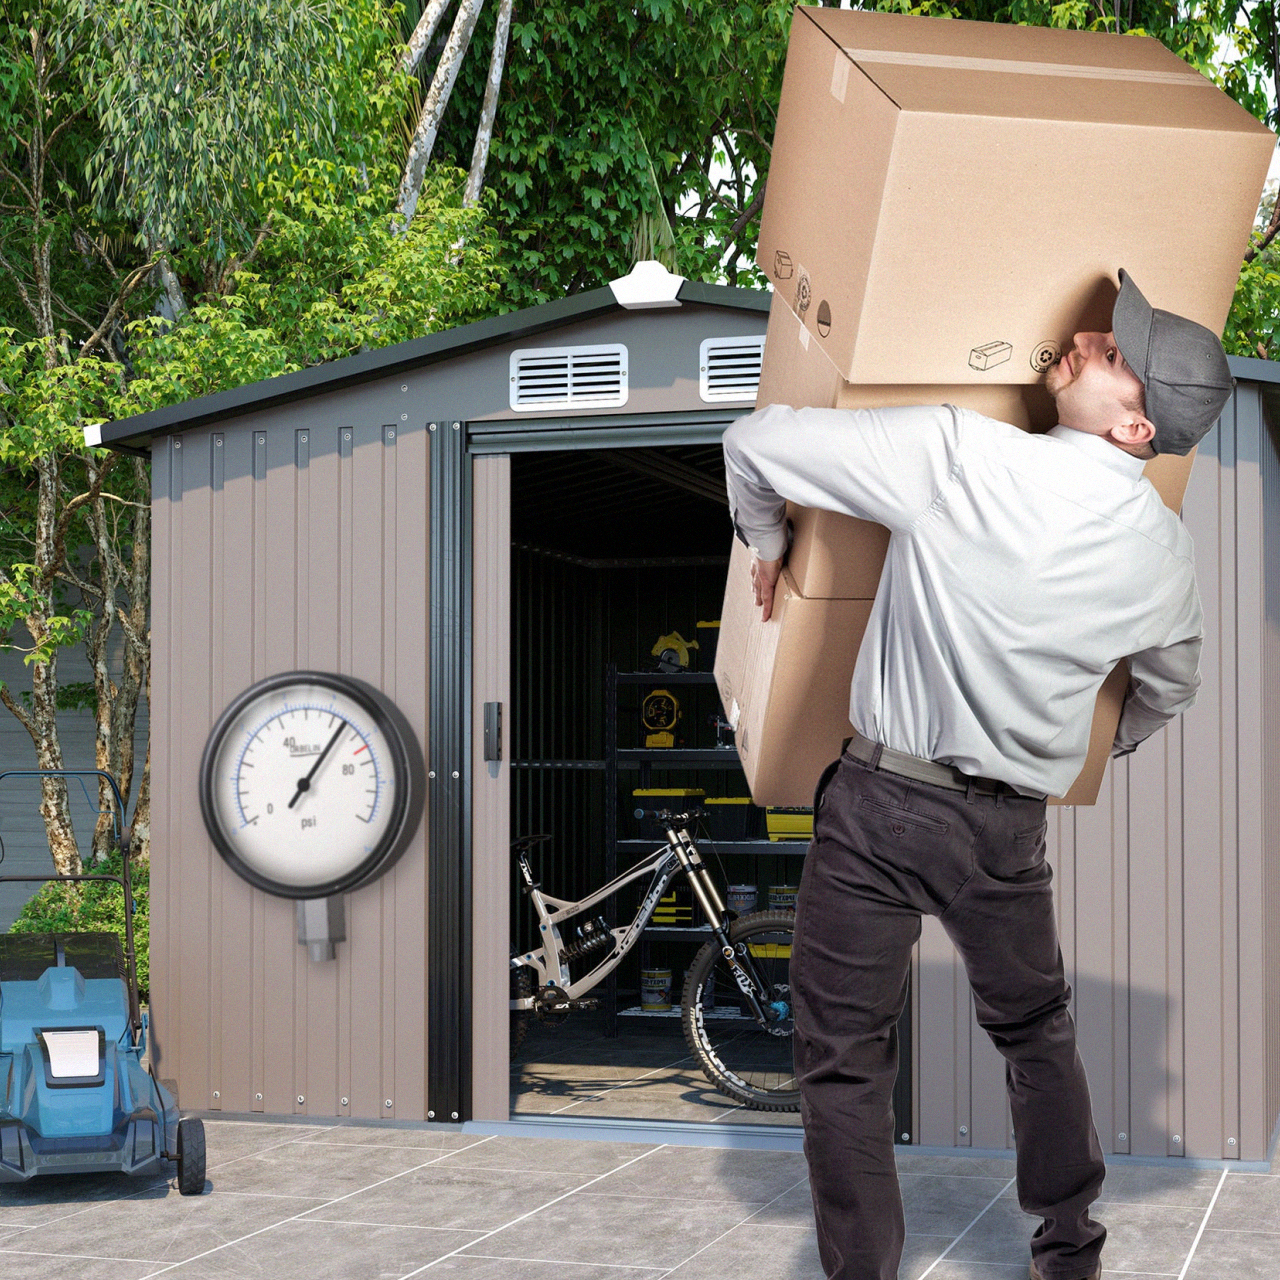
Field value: 65 psi
